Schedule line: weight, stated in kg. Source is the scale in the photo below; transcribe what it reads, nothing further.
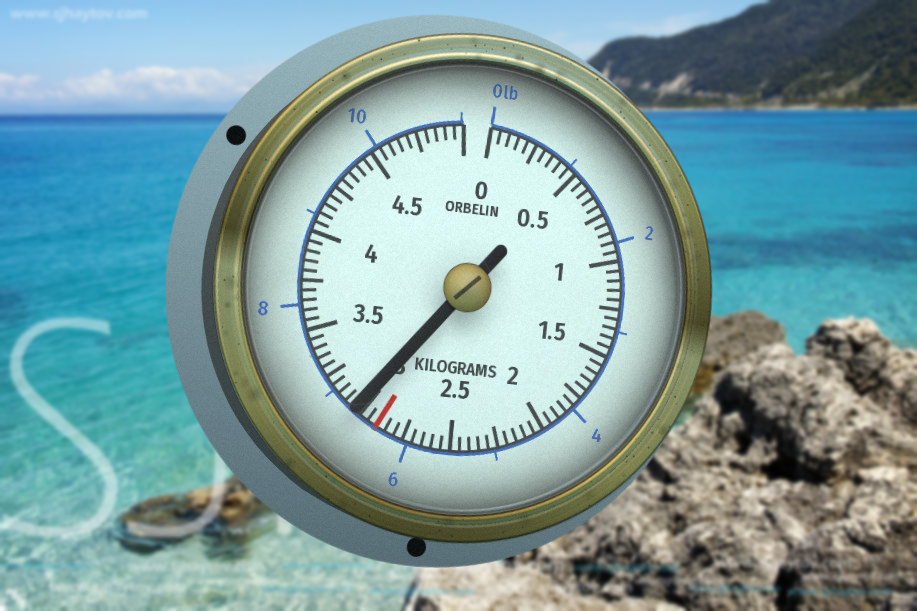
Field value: 3.05 kg
